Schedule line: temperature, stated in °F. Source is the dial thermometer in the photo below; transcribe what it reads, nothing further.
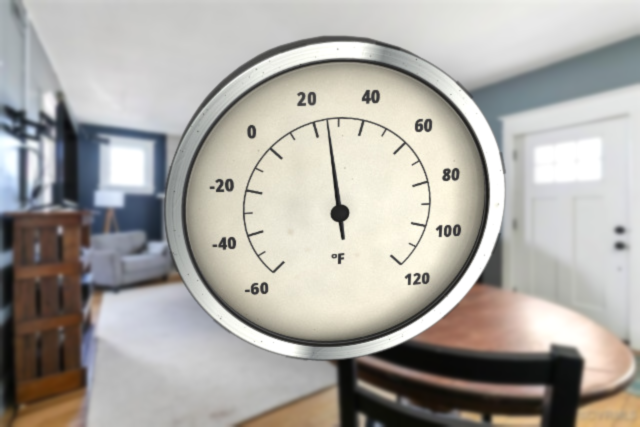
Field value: 25 °F
